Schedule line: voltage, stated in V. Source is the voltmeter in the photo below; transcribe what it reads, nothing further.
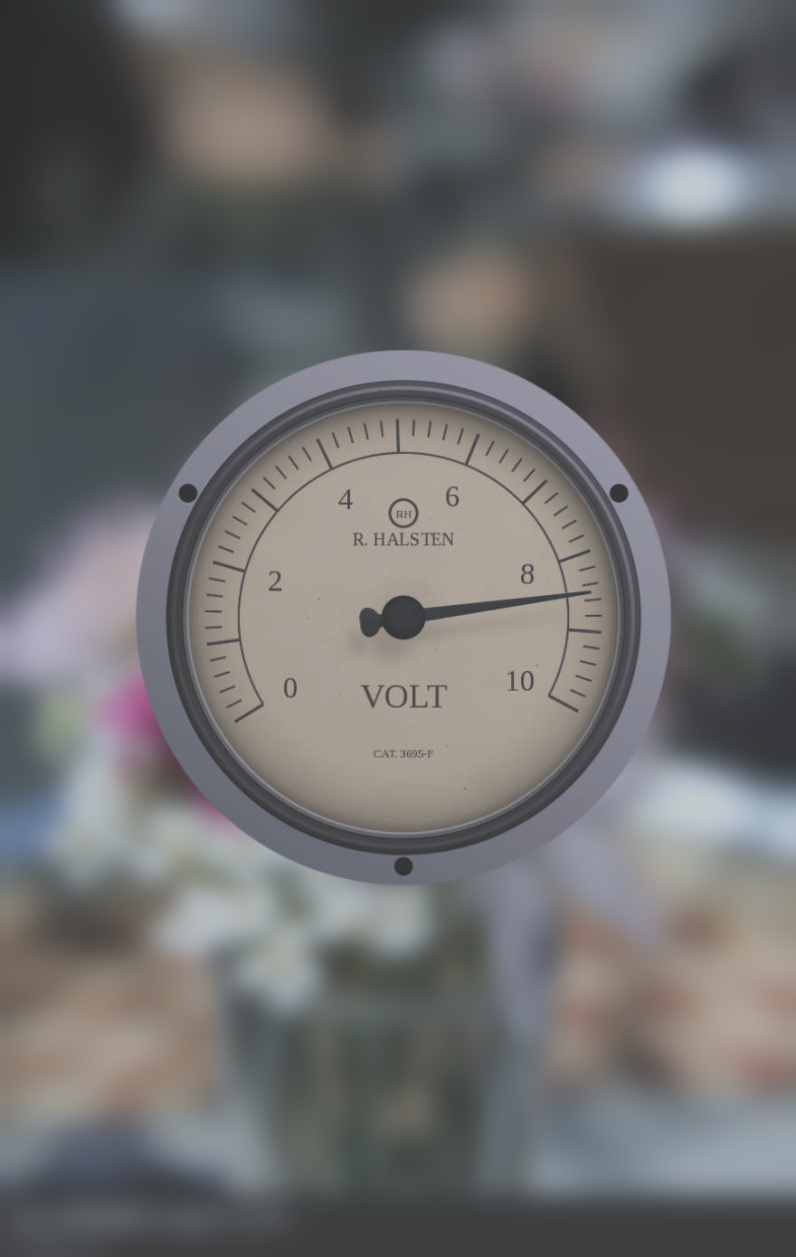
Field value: 8.5 V
